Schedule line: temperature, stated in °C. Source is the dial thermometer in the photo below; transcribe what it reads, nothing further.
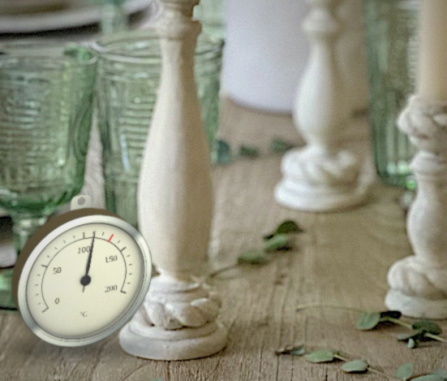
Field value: 110 °C
